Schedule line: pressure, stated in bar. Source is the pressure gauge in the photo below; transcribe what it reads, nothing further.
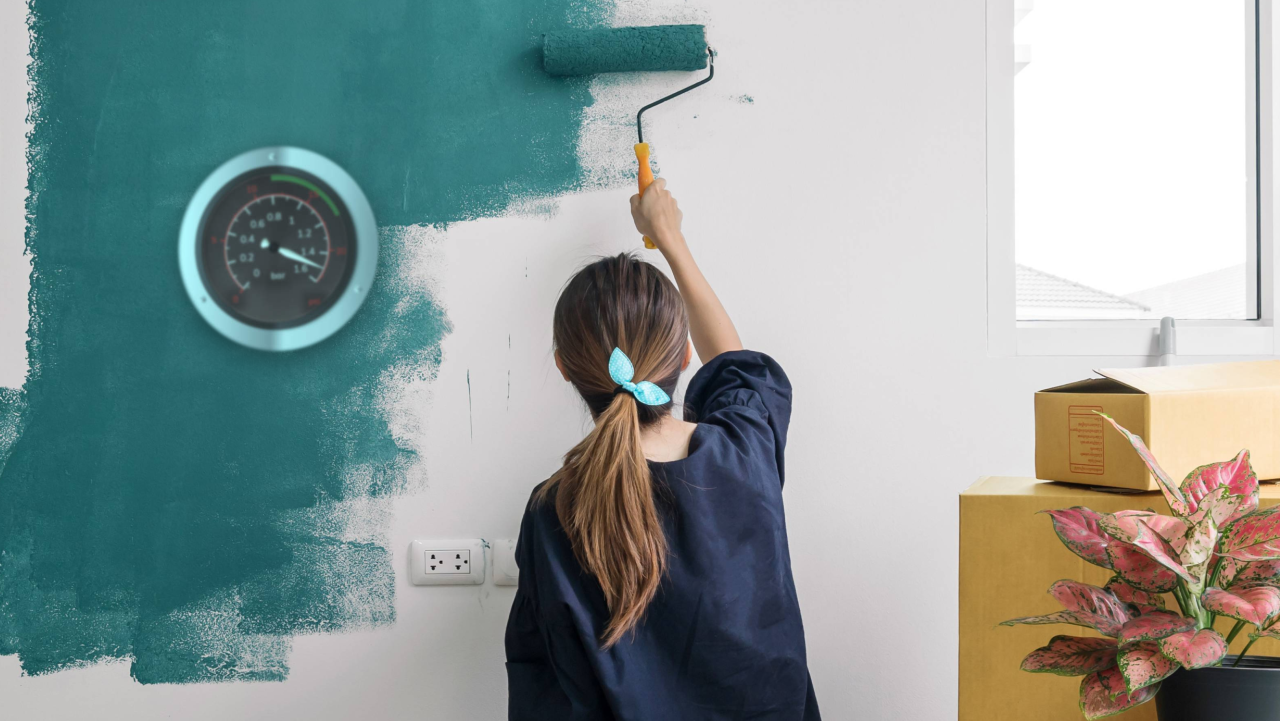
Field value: 1.5 bar
